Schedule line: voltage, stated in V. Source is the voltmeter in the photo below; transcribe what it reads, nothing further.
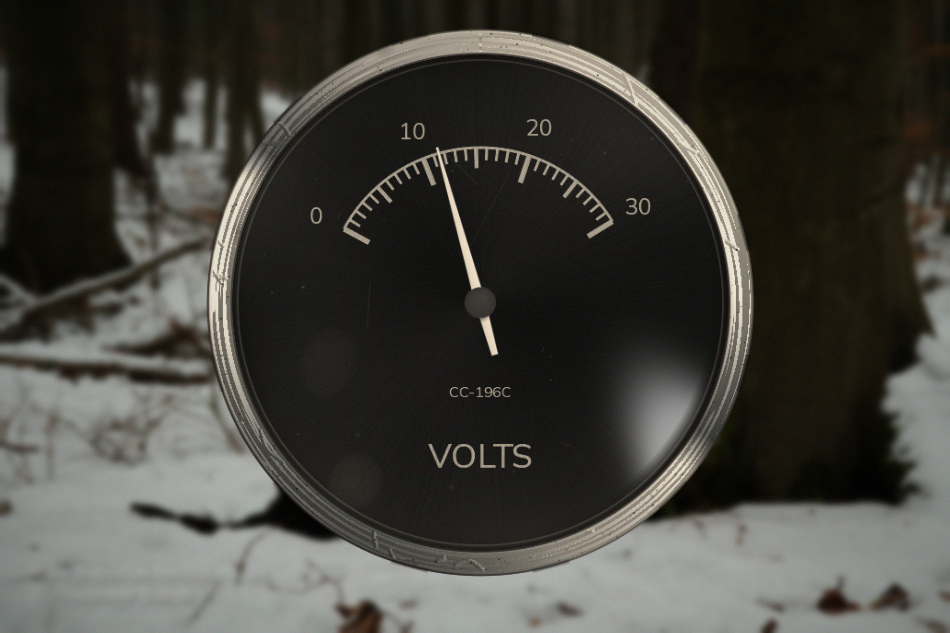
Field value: 11.5 V
